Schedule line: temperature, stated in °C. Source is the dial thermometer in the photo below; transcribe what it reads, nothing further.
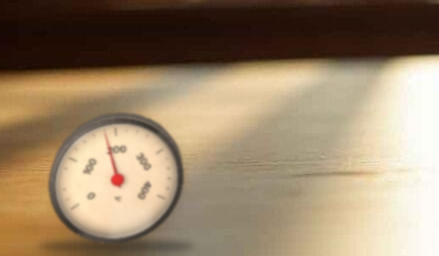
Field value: 180 °C
